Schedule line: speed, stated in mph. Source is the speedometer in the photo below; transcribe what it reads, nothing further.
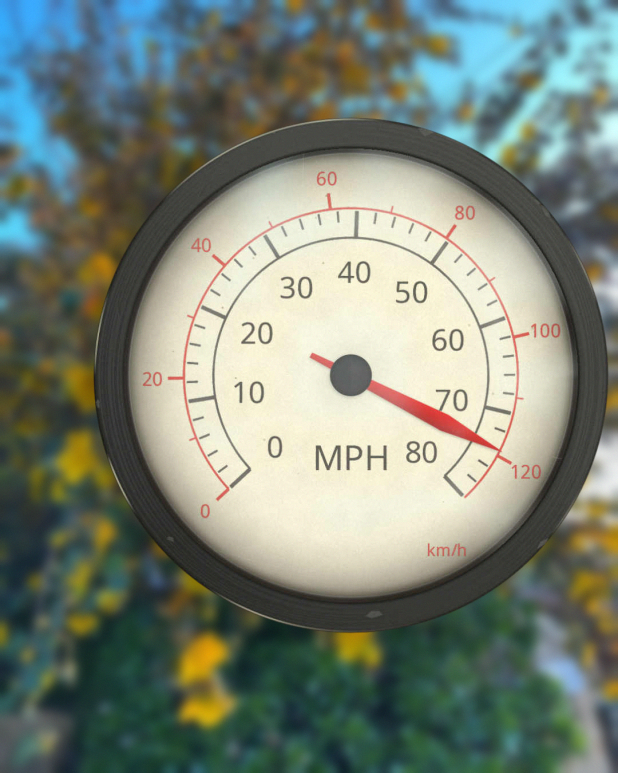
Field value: 74 mph
